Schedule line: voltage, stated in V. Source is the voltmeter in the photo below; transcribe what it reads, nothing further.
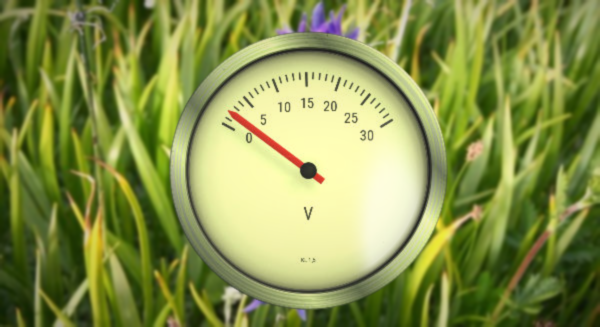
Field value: 2 V
